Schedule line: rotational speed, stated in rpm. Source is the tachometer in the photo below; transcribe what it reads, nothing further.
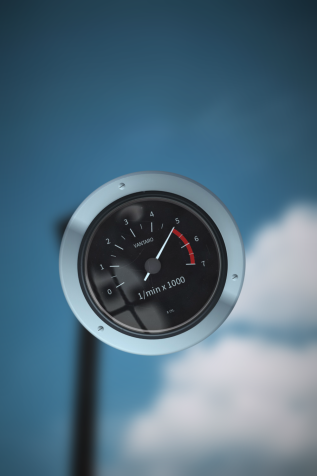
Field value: 5000 rpm
